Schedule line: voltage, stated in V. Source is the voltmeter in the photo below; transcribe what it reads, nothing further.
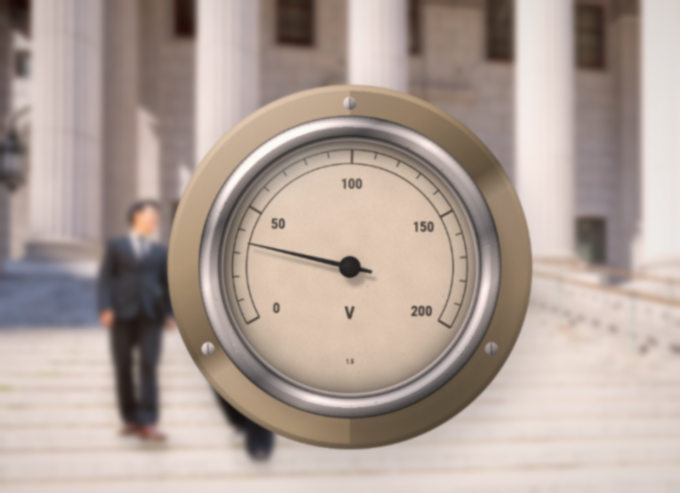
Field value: 35 V
